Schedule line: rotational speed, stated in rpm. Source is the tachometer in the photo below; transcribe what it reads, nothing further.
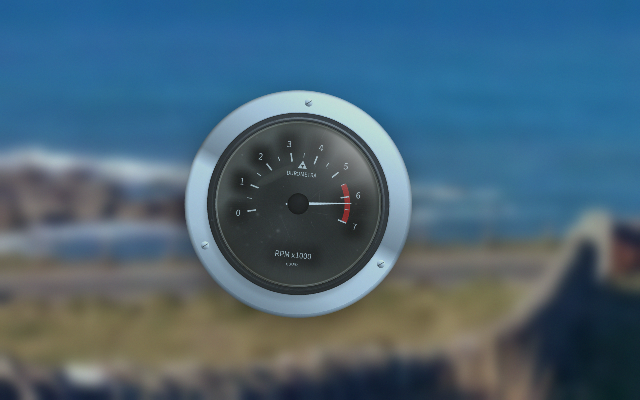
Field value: 6250 rpm
